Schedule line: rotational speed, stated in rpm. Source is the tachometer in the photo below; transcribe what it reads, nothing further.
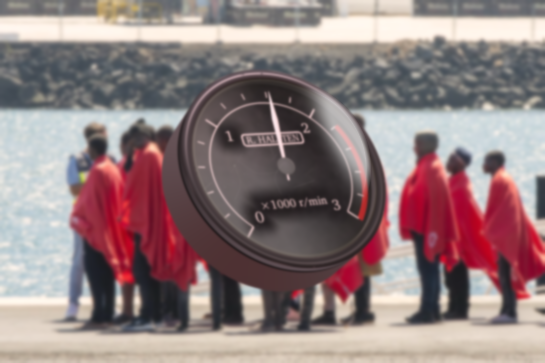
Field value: 1600 rpm
